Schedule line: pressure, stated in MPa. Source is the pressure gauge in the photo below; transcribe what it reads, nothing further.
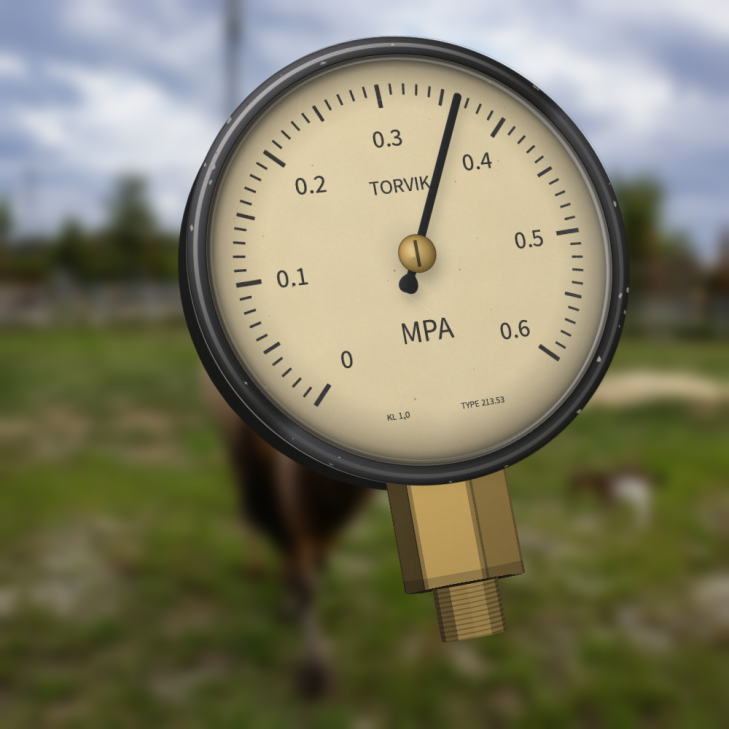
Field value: 0.36 MPa
